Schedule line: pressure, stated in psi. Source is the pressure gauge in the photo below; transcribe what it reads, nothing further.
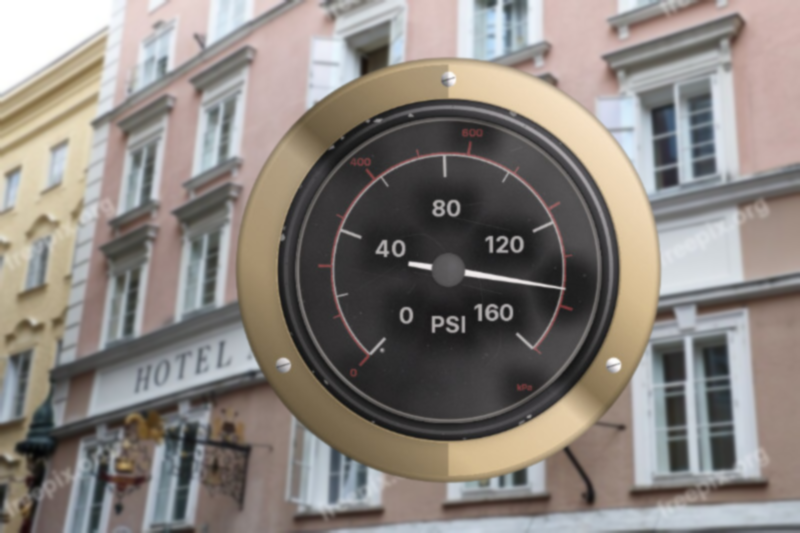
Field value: 140 psi
